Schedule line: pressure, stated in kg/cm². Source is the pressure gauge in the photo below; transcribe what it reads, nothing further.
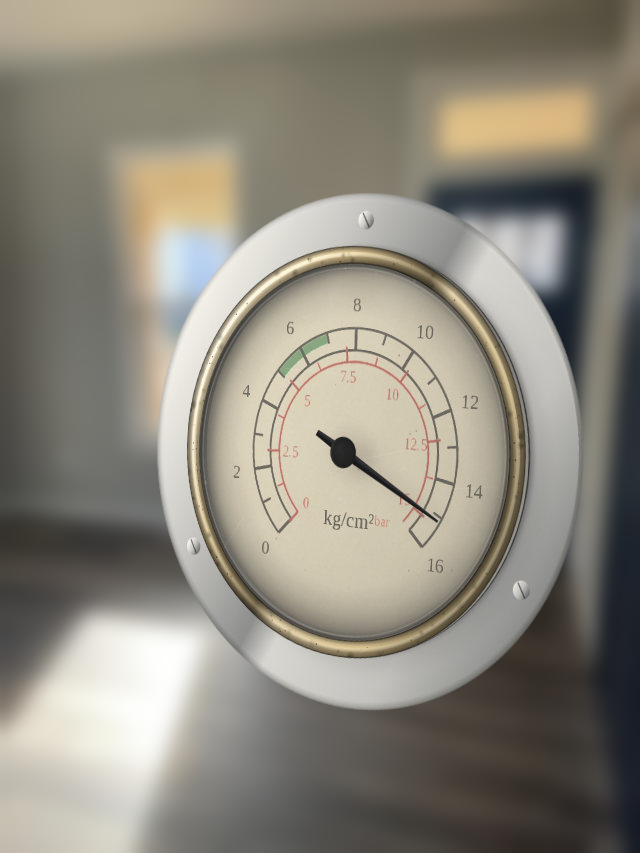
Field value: 15 kg/cm²
